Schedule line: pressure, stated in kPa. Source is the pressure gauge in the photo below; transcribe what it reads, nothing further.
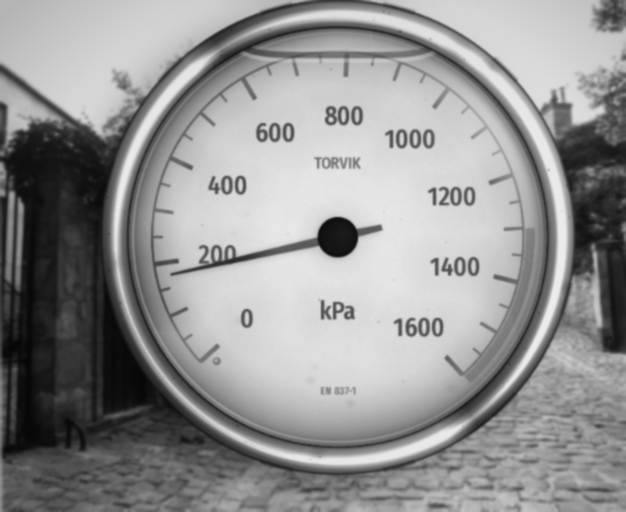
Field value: 175 kPa
